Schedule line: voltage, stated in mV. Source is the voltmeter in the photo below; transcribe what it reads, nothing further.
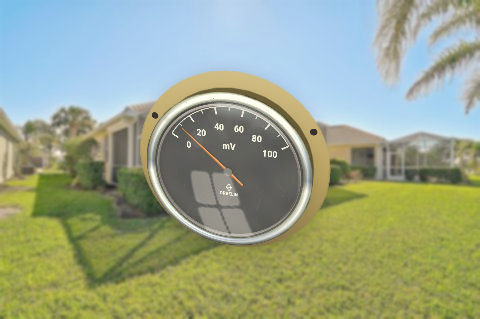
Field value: 10 mV
